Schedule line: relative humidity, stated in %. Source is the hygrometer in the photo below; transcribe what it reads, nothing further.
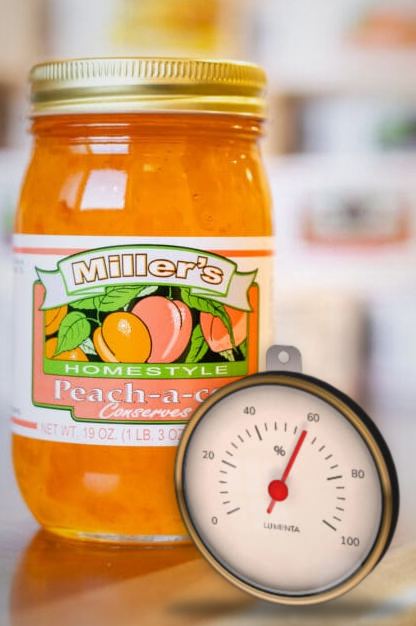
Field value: 60 %
